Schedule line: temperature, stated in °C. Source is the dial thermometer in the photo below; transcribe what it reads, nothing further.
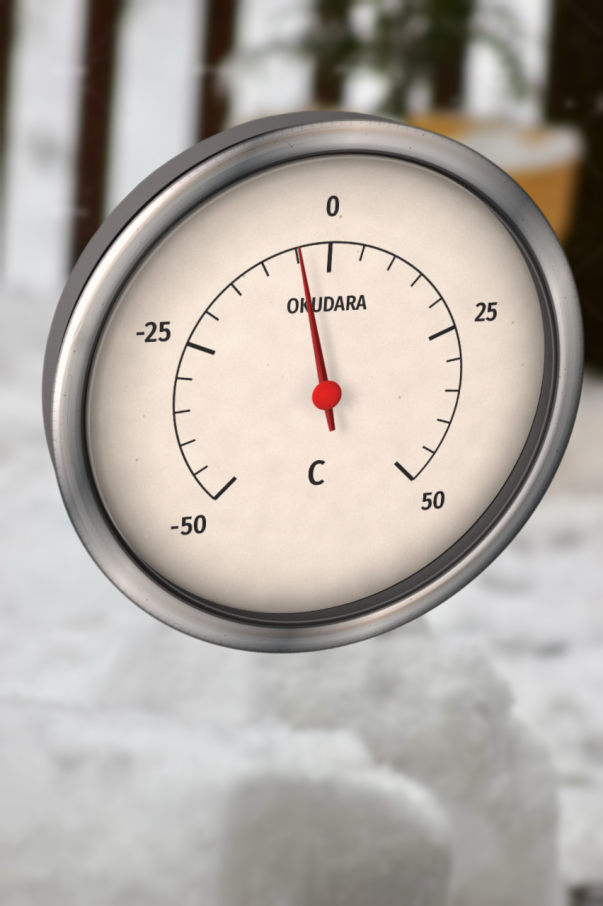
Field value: -5 °C
